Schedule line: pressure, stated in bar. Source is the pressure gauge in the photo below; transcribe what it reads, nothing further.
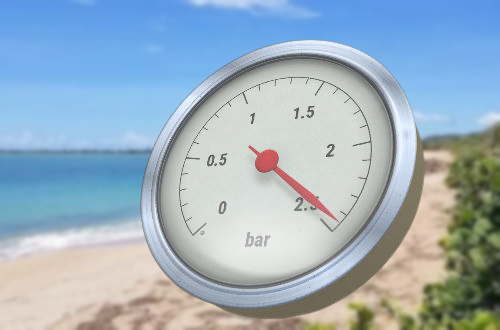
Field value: 2.45 bar
